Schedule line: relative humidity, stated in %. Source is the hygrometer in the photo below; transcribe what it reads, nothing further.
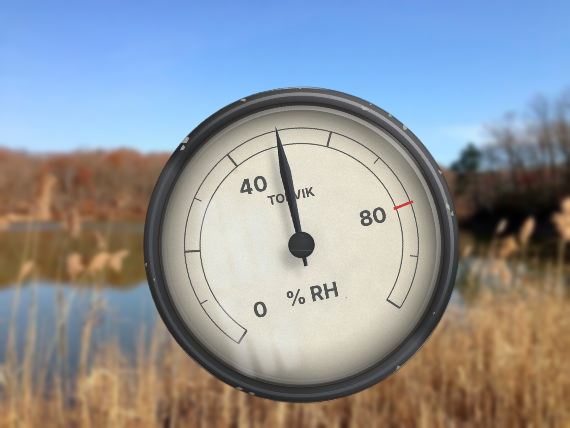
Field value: 50 %
